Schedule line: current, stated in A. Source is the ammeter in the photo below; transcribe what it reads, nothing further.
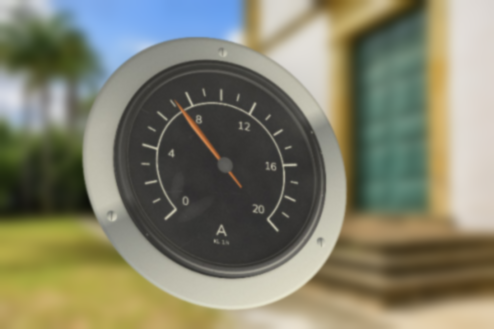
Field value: 7 A
